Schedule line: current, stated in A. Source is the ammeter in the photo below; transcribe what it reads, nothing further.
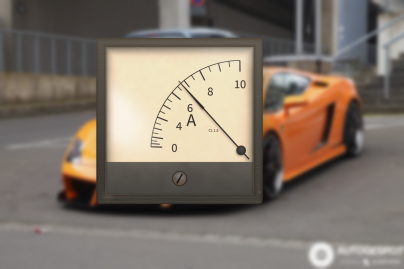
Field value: 6.75 A
